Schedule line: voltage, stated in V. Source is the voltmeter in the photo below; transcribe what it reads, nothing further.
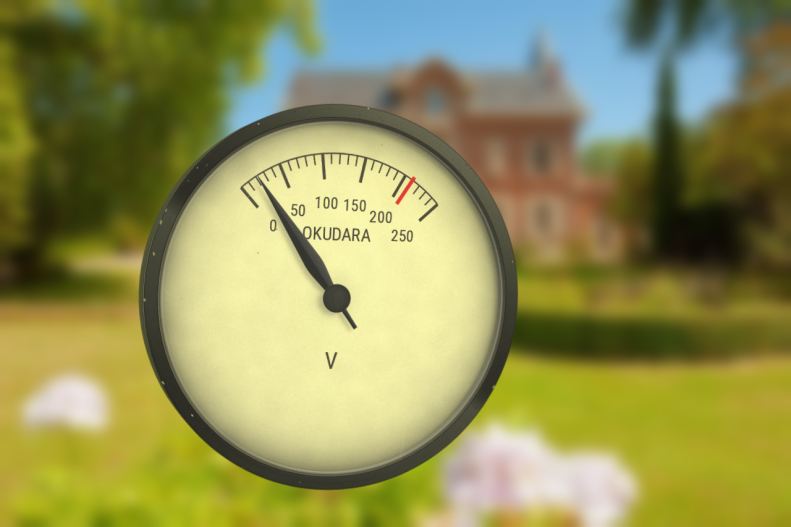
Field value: 20 V
